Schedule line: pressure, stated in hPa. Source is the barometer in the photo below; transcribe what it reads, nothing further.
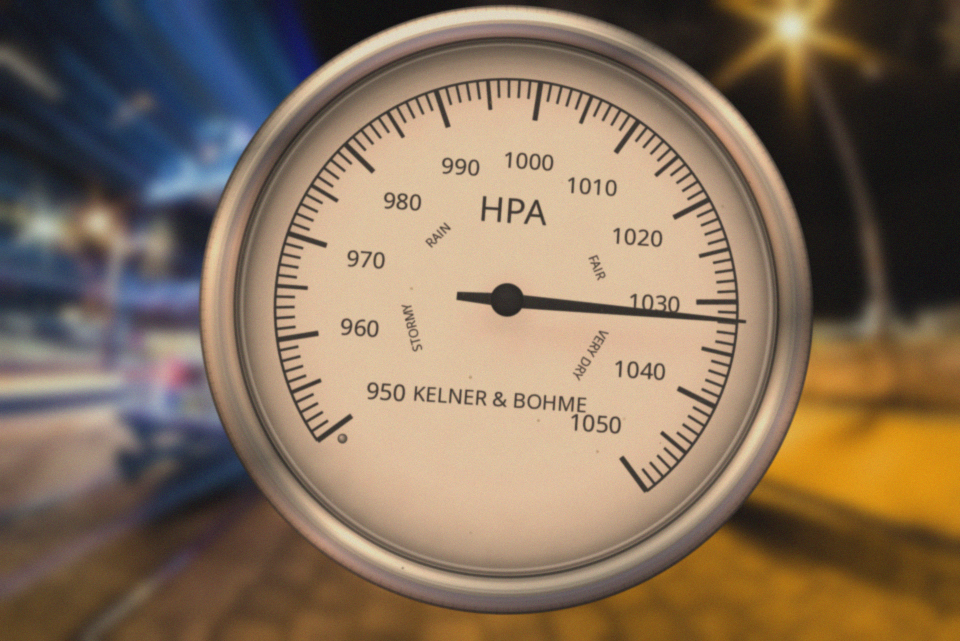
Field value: 1032 hPa
